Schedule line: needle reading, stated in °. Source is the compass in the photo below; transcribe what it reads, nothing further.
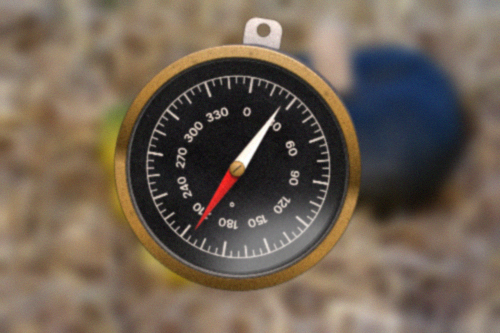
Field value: 205 °
